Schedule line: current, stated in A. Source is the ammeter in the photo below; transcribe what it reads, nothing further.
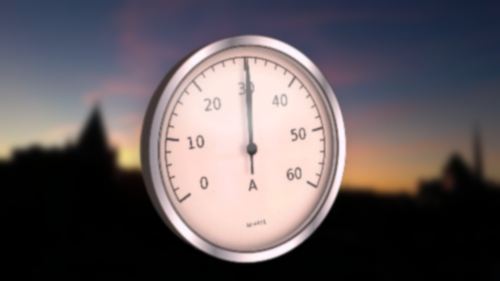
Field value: 30 A
